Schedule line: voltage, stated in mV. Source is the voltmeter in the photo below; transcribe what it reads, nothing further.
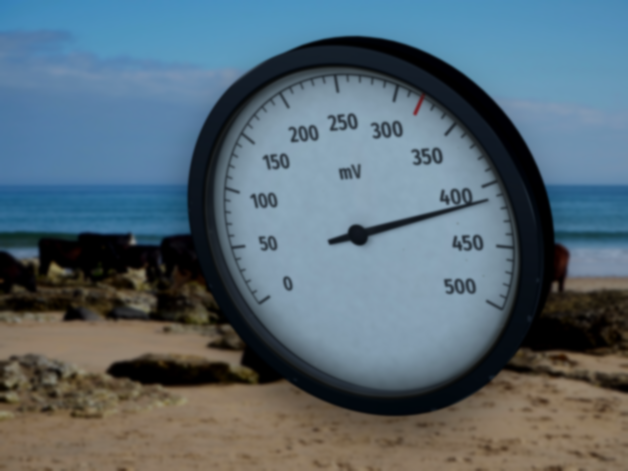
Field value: 410 mV
